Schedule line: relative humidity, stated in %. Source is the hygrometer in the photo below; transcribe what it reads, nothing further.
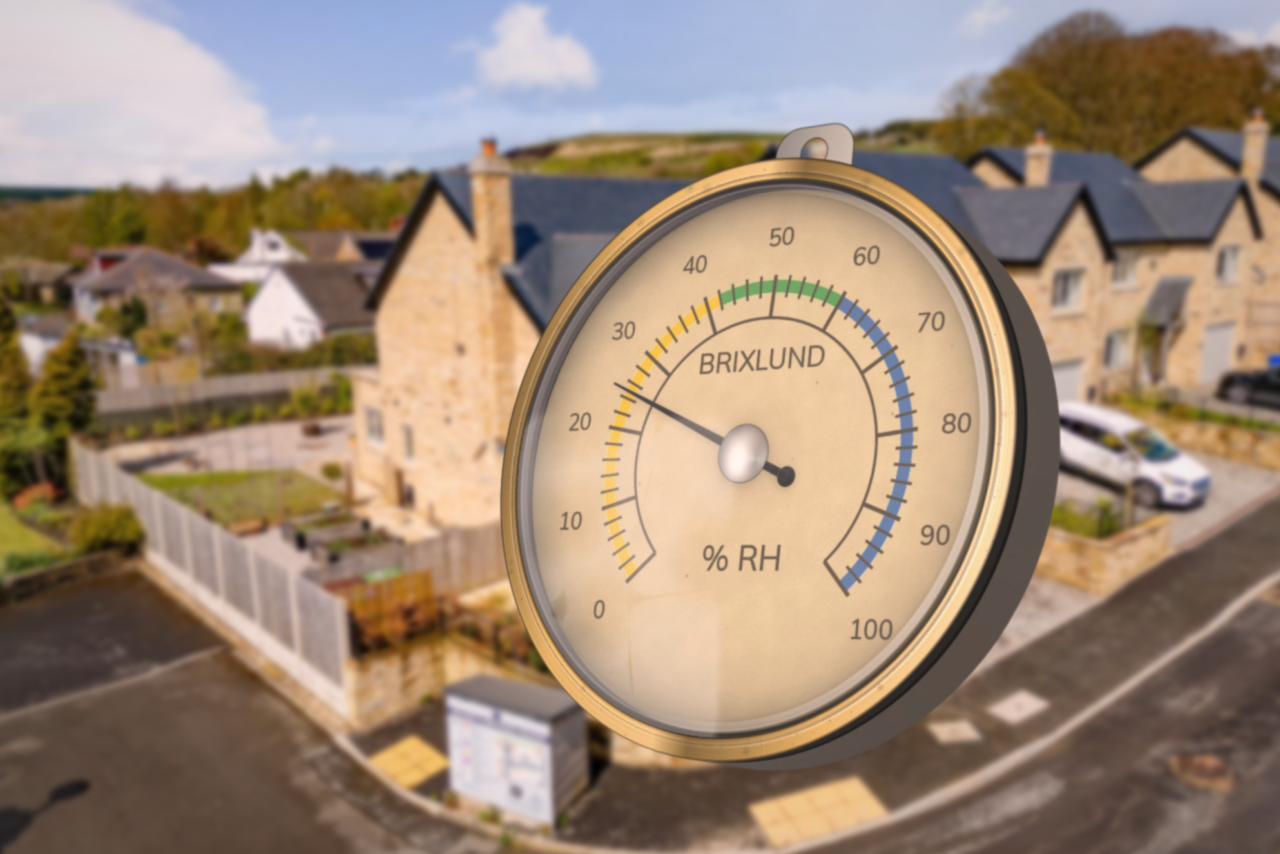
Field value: 25 %
